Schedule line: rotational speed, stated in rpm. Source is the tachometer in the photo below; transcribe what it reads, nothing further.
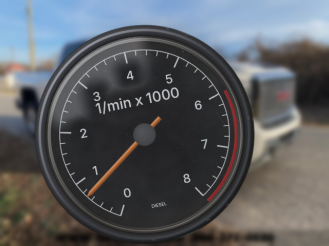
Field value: 700 rpm
